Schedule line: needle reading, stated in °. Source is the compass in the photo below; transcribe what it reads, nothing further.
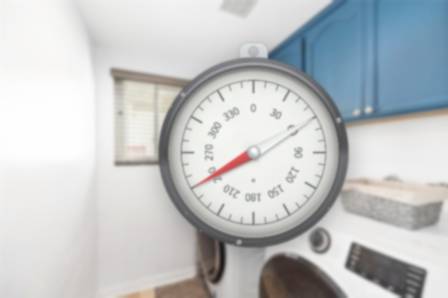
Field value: 240 °
